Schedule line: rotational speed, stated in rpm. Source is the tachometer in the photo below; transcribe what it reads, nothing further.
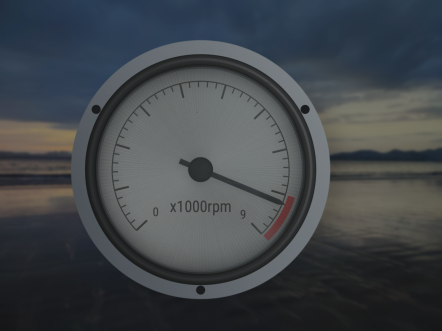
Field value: 8200 rpm
